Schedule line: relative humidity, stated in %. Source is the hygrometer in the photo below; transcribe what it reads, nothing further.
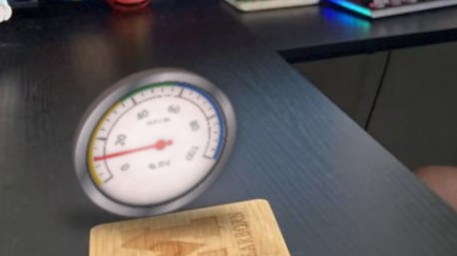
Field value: 12 %
